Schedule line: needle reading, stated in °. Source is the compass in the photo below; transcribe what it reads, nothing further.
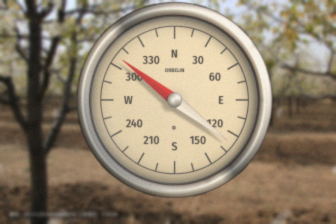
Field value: 307.5 °
